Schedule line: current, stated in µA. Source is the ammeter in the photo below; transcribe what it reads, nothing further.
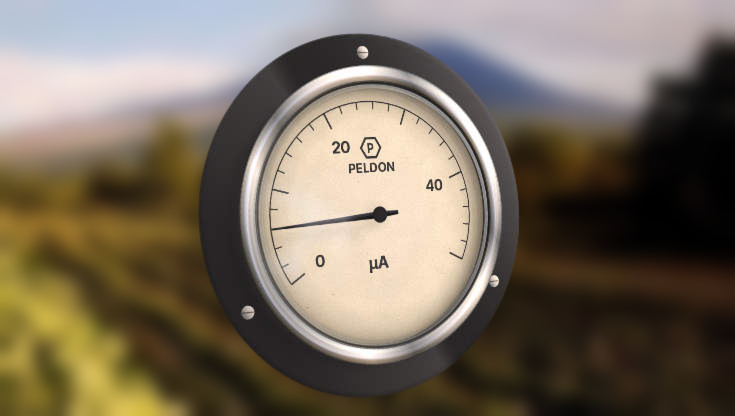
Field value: 6 µA
